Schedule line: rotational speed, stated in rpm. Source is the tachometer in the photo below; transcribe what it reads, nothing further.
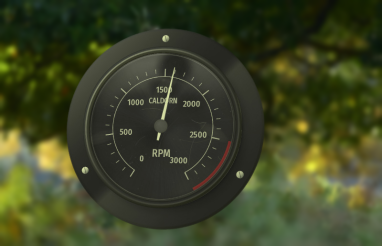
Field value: 1600 rpm
